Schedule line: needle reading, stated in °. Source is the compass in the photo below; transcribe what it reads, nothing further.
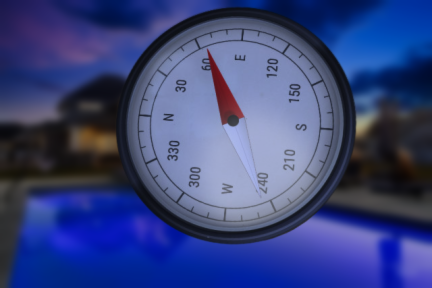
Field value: 65 °
